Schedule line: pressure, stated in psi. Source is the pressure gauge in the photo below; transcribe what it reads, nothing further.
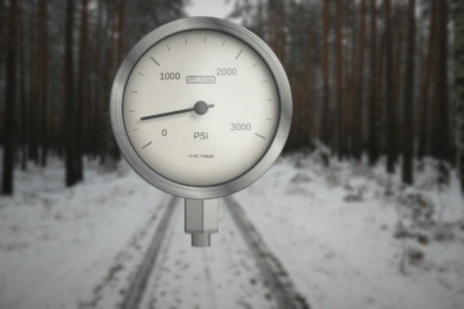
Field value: 300 psi
